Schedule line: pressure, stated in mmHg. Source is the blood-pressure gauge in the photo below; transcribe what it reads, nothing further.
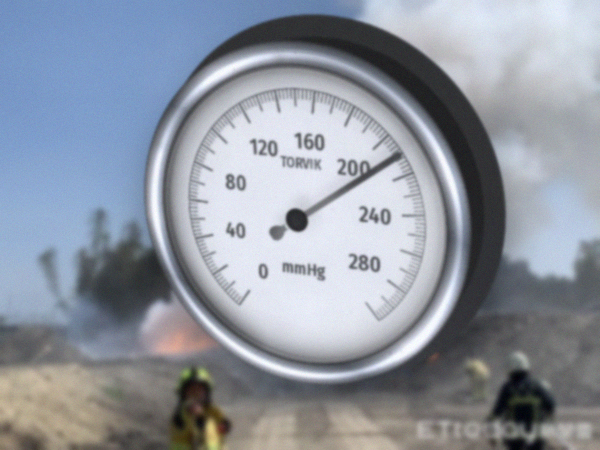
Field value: 210 mmHg
